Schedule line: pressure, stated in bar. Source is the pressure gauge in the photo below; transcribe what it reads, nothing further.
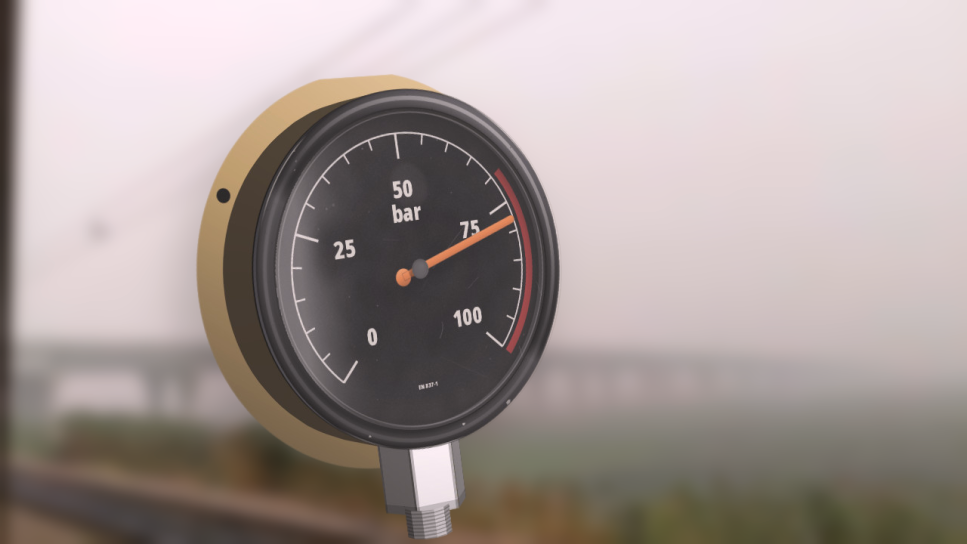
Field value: 77.5 bar
